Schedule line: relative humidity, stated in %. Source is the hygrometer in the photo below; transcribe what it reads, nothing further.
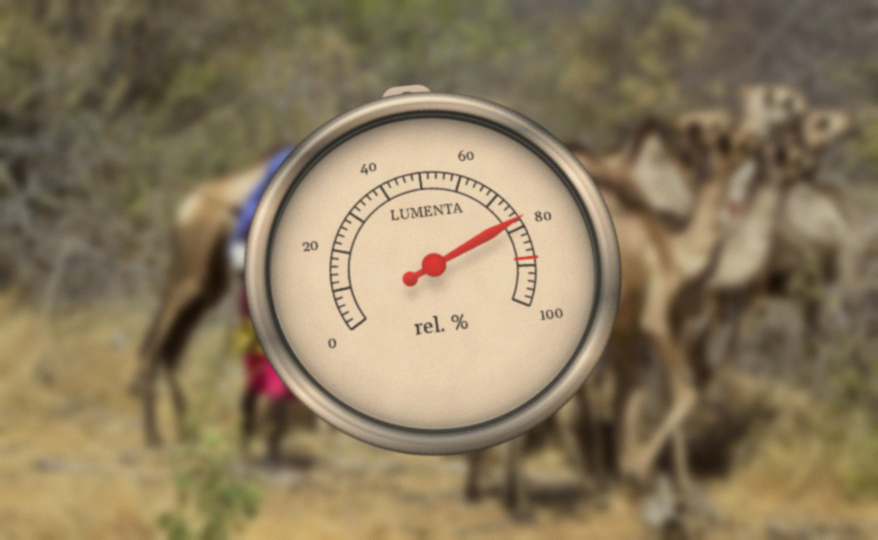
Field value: 78 %
